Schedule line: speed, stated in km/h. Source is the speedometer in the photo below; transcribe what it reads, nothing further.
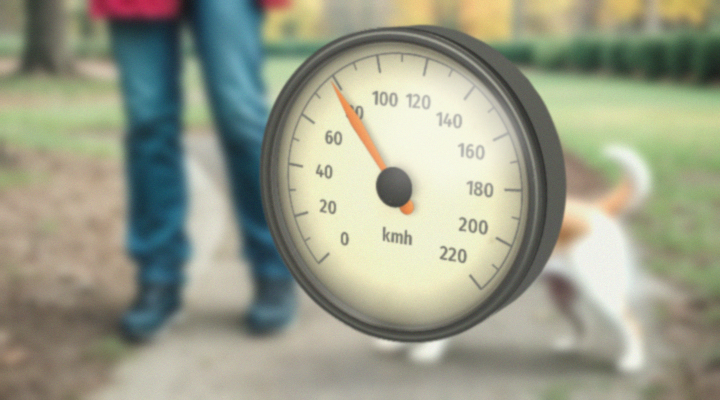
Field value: 80 km/h
